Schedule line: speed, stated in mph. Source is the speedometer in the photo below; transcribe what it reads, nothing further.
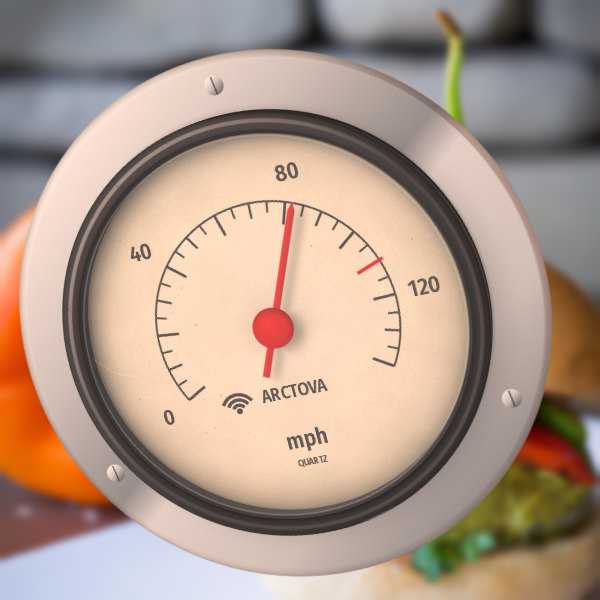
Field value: 82.5 mph
